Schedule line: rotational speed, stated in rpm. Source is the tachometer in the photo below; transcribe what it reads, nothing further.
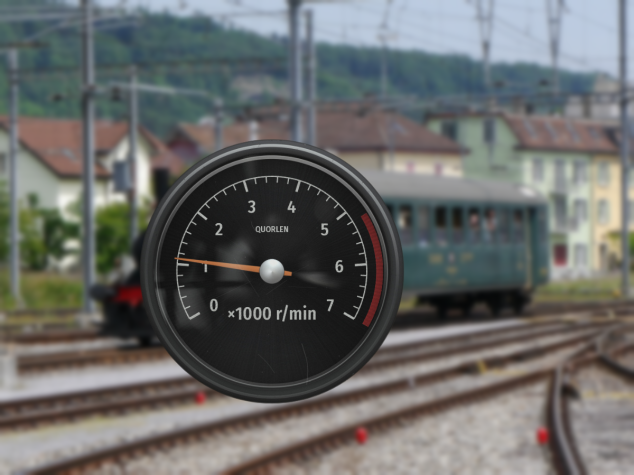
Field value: 1100 rpm
